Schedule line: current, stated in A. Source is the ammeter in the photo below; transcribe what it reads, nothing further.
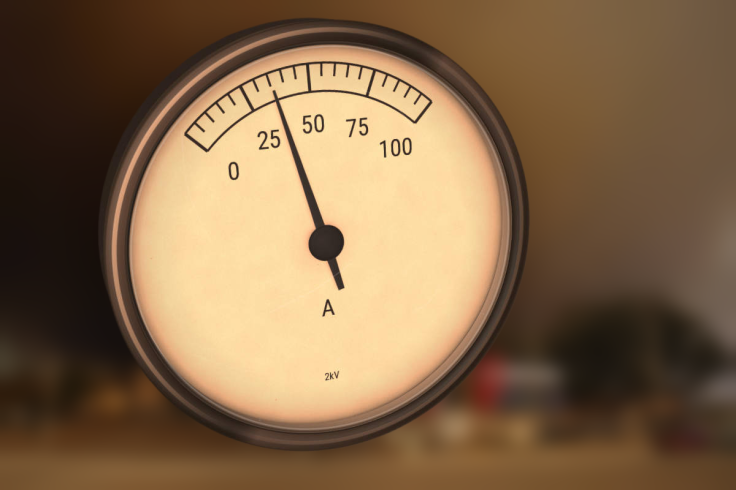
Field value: 35 A
